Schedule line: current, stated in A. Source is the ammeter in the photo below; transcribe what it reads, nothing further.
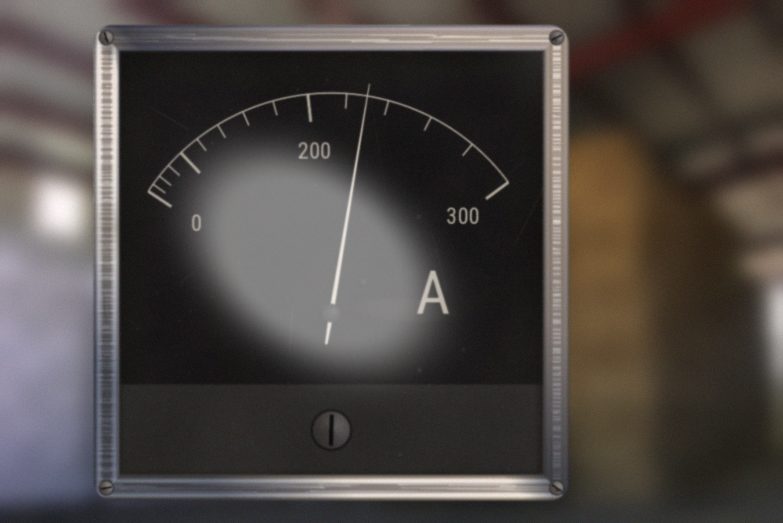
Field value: 230 A
